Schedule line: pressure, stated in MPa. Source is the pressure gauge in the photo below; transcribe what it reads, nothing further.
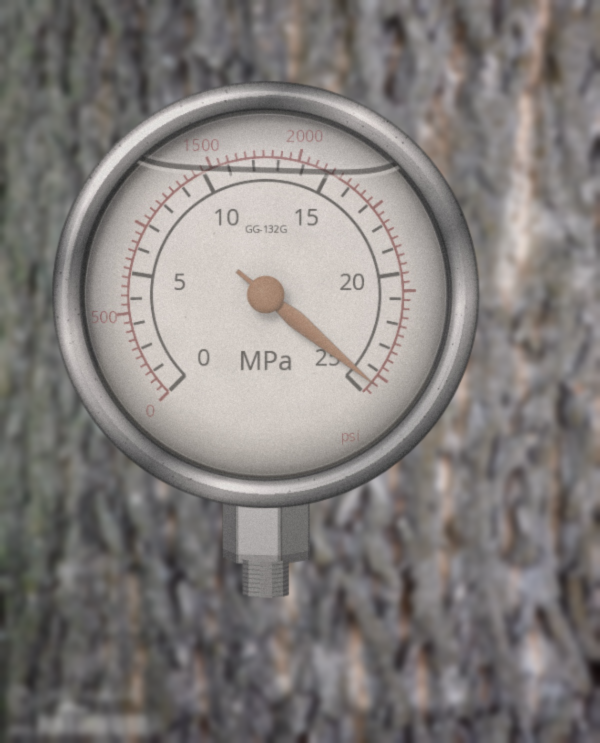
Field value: 24.5 MPa
